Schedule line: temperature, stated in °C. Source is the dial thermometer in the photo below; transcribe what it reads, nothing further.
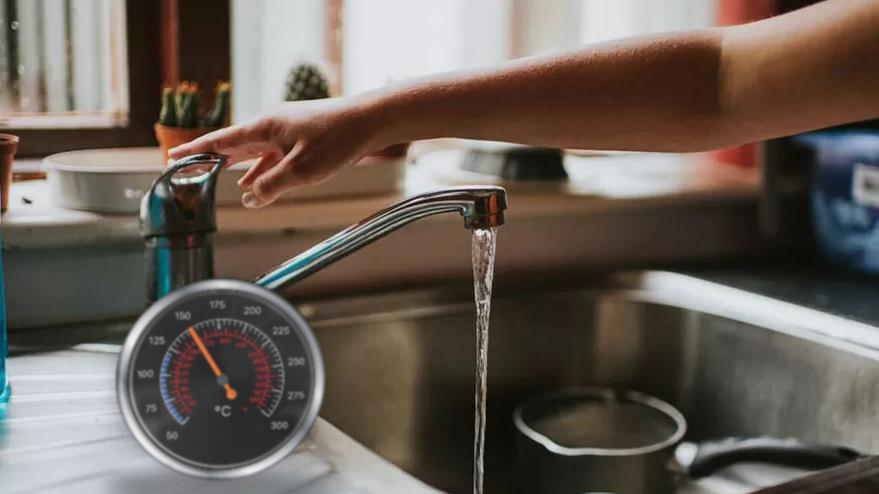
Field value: 150 °C
